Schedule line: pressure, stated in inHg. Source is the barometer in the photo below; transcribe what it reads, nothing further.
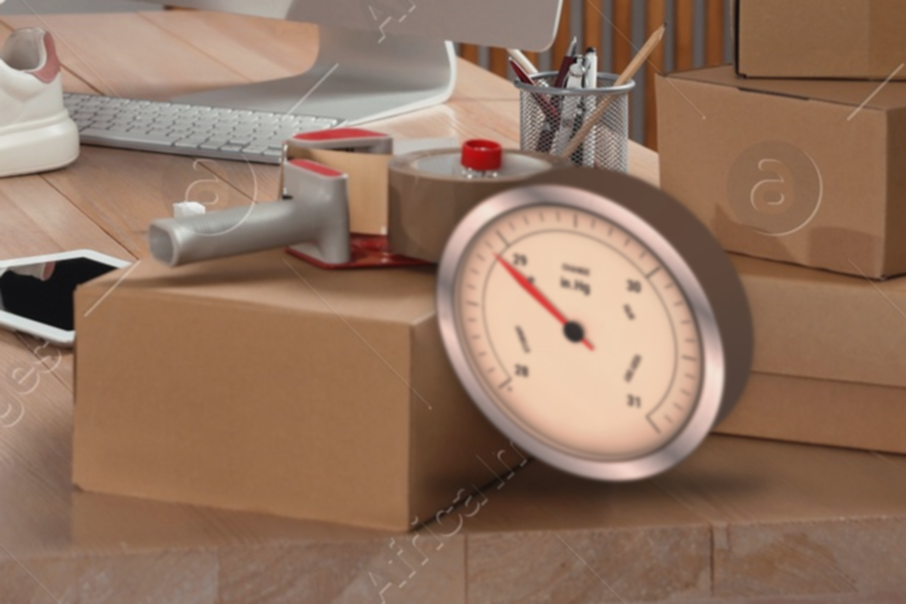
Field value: 28.9 inHg
